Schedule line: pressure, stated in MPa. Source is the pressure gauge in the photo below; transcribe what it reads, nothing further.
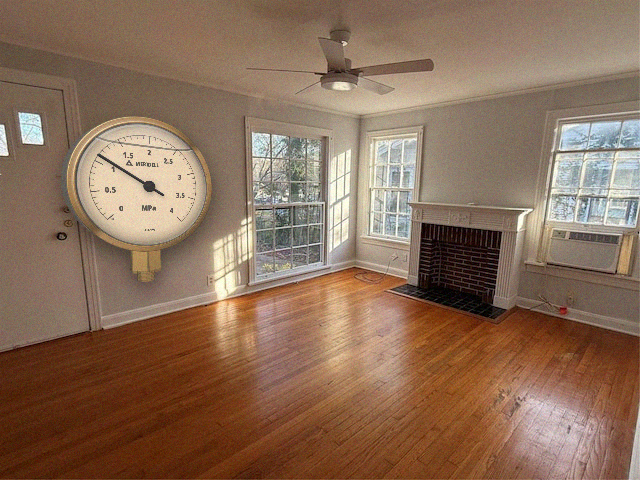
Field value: 1.1 MPa
